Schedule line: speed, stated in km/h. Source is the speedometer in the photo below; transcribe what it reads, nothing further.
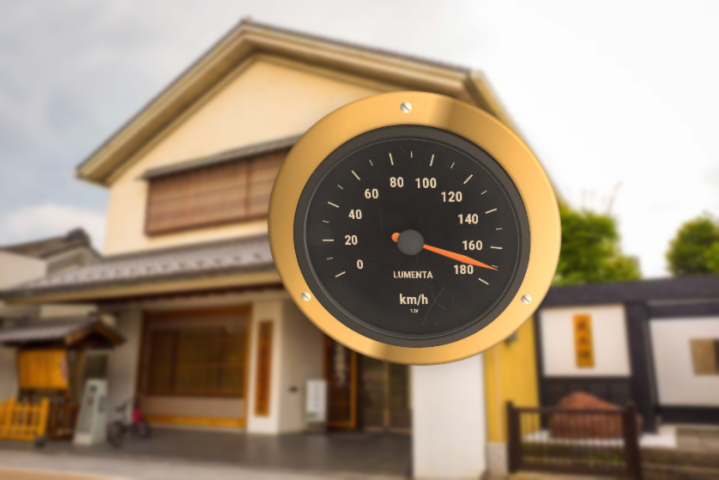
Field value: 170 km/h
